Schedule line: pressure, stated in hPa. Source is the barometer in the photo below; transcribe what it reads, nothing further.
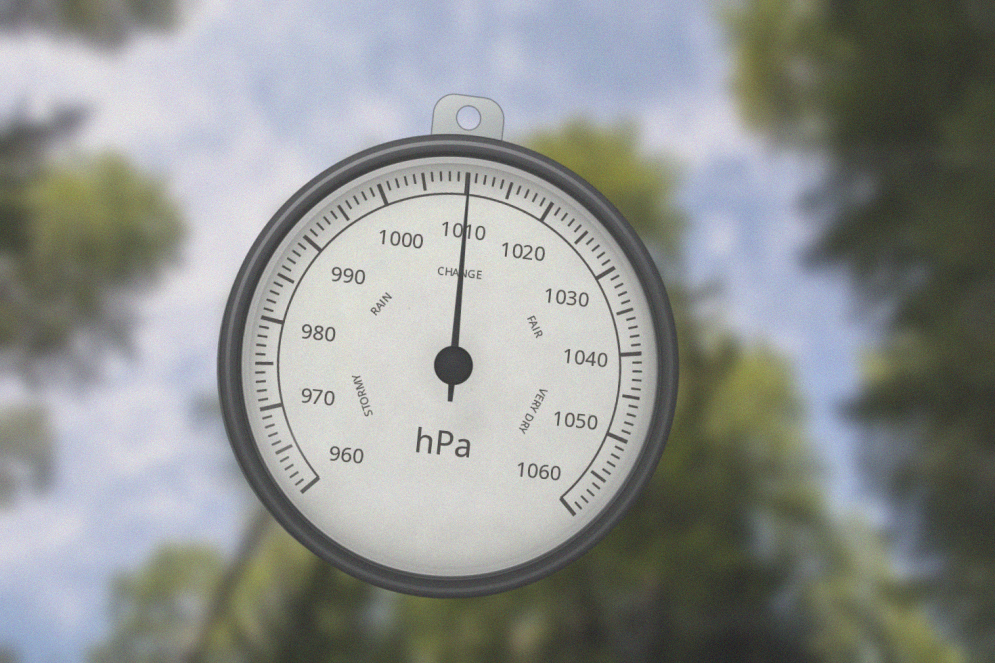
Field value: 1010 hPa
